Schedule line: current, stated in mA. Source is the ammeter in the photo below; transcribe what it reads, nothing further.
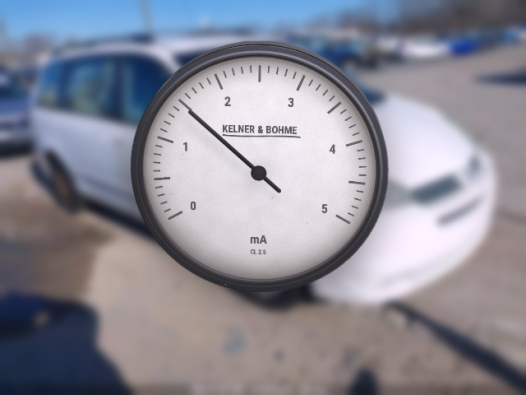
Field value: 1.5 mA
